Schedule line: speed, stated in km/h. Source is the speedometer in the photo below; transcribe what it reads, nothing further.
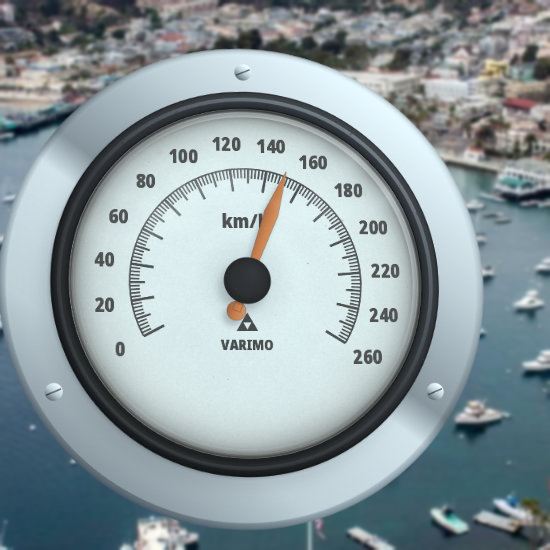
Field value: 150 km/h
